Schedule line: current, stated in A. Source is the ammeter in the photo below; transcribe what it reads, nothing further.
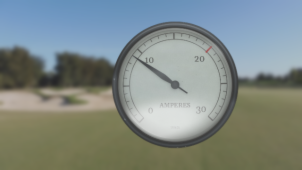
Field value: 9 A
